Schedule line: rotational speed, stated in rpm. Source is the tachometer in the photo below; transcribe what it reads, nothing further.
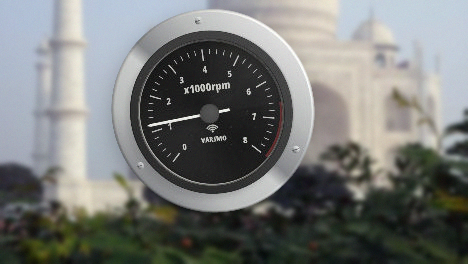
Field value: 1200 rpm
